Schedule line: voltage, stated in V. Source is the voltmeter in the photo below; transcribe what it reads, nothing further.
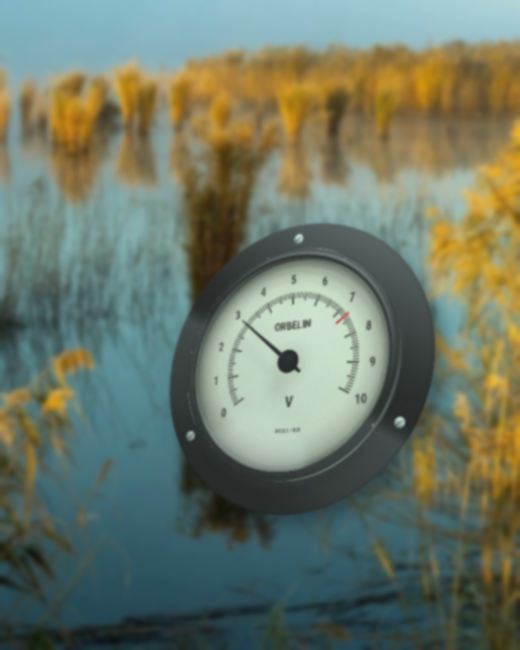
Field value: 3 V
